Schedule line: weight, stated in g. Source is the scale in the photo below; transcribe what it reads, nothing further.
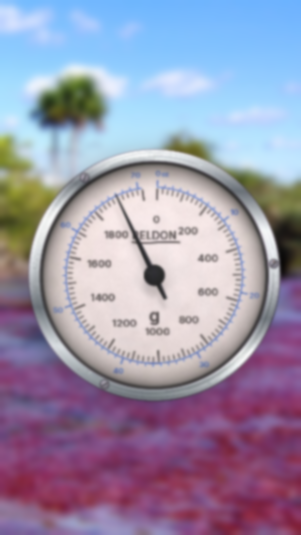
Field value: 1900 g
